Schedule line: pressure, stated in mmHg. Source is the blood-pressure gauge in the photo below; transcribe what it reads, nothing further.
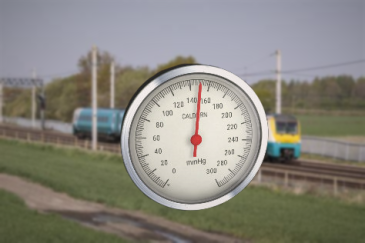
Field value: 150 mmHg
